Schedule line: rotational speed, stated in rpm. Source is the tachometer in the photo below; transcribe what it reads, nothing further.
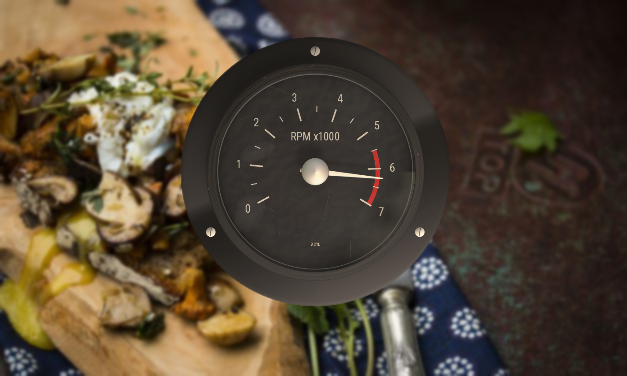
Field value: 6250 rpm
